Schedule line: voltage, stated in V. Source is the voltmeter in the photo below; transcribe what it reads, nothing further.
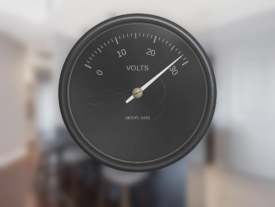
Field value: 28 V
